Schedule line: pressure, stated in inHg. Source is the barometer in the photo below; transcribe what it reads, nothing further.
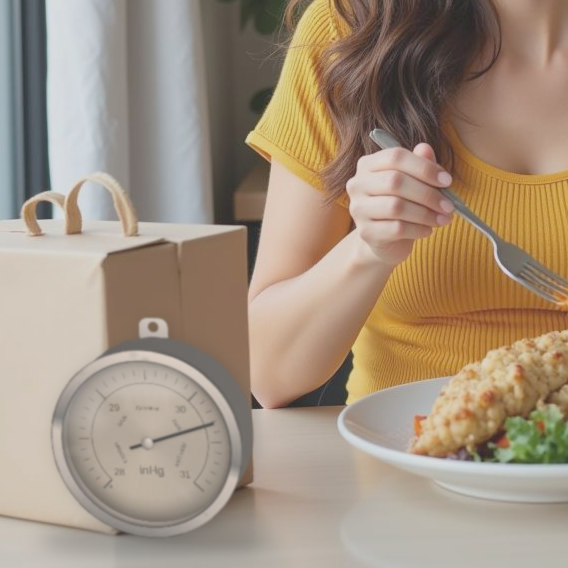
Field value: 30.3 inHg
